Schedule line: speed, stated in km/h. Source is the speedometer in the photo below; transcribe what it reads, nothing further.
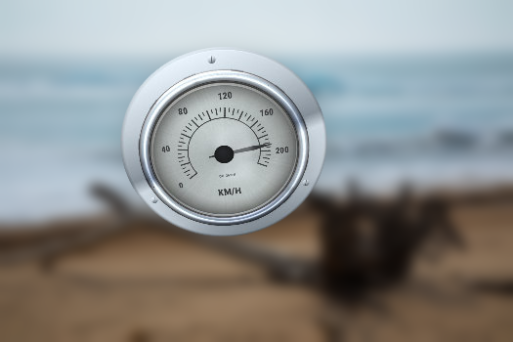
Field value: 190 km/h
